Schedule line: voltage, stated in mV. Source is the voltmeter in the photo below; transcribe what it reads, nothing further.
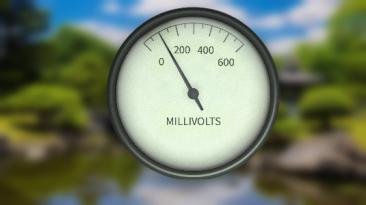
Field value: 100 mV
